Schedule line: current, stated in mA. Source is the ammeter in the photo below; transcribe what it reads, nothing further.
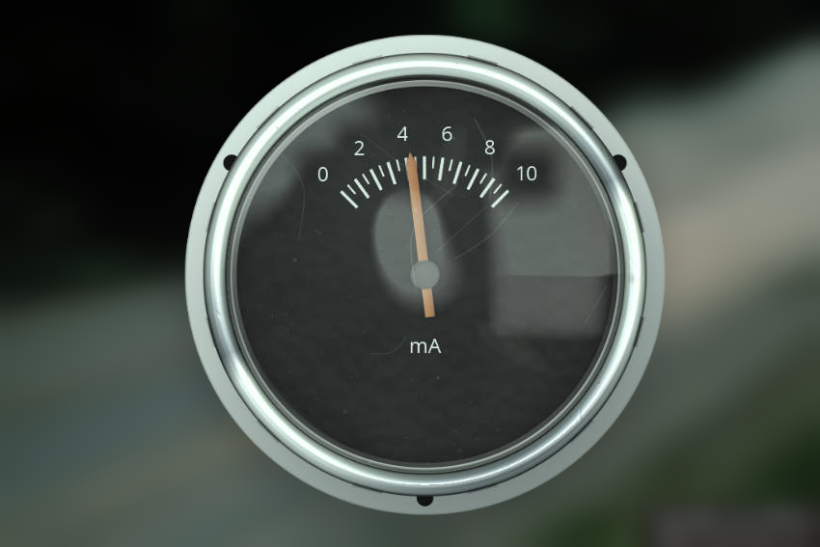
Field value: 4.25 mA
